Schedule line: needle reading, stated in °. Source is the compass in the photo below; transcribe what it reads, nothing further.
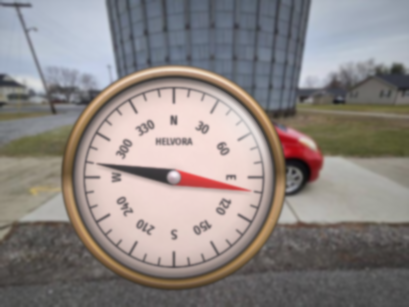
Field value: 100 °
